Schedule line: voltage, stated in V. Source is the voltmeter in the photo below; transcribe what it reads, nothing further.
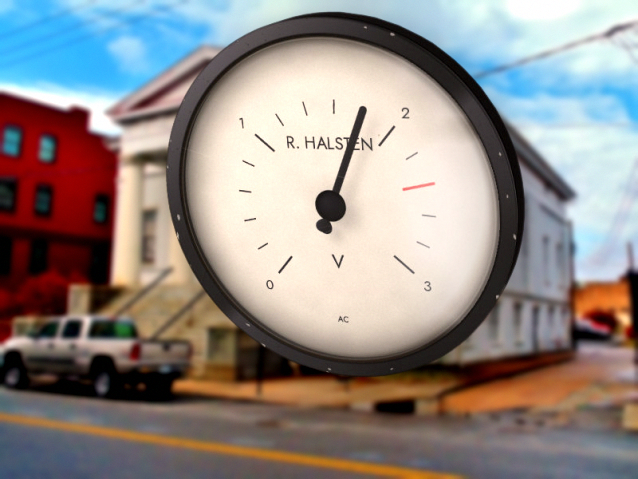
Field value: 1.8 V
